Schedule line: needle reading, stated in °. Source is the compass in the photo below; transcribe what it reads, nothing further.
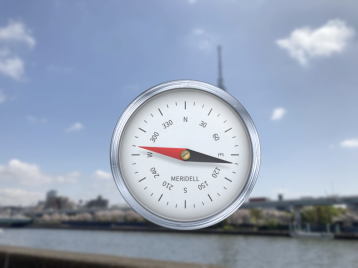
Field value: 280 °
